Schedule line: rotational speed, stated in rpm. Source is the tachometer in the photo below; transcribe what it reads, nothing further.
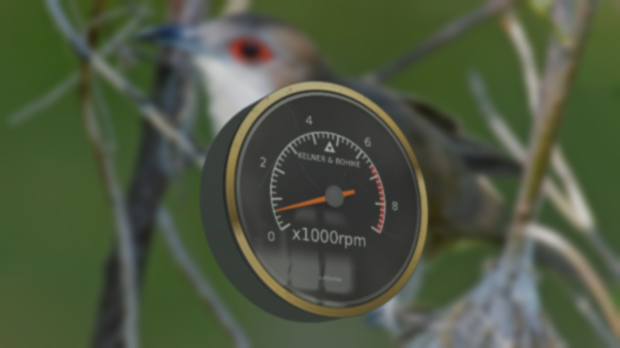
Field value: 600 rpm
